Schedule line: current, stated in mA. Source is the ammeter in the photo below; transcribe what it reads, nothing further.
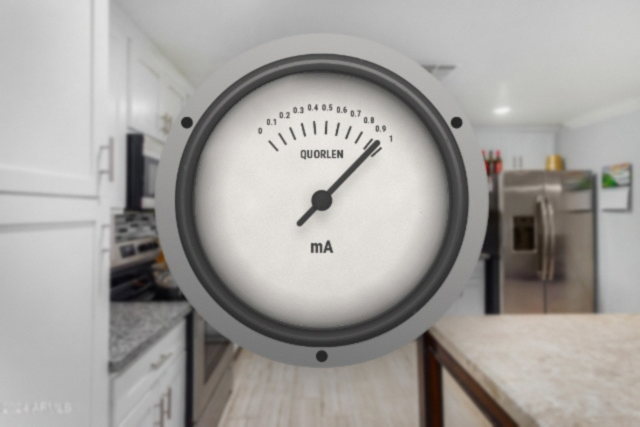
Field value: 0.95 mA
